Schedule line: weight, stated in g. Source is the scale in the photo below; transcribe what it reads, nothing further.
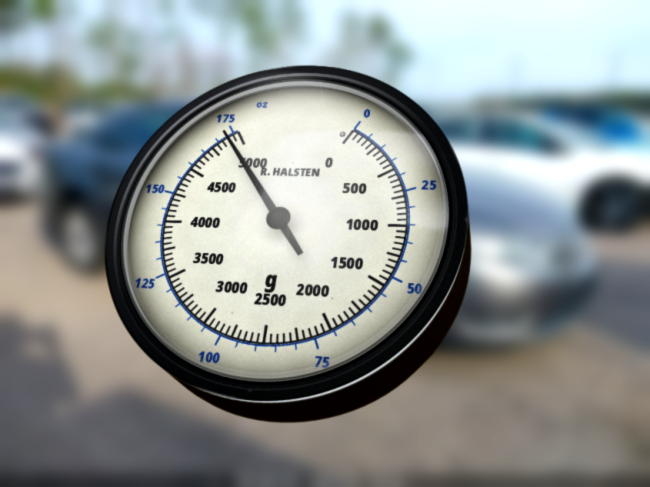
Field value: 4900 g
